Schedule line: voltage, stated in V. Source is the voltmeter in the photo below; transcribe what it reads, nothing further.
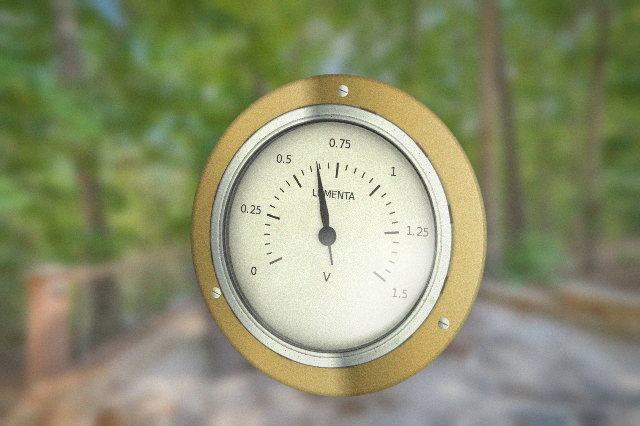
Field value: 0.65 V
